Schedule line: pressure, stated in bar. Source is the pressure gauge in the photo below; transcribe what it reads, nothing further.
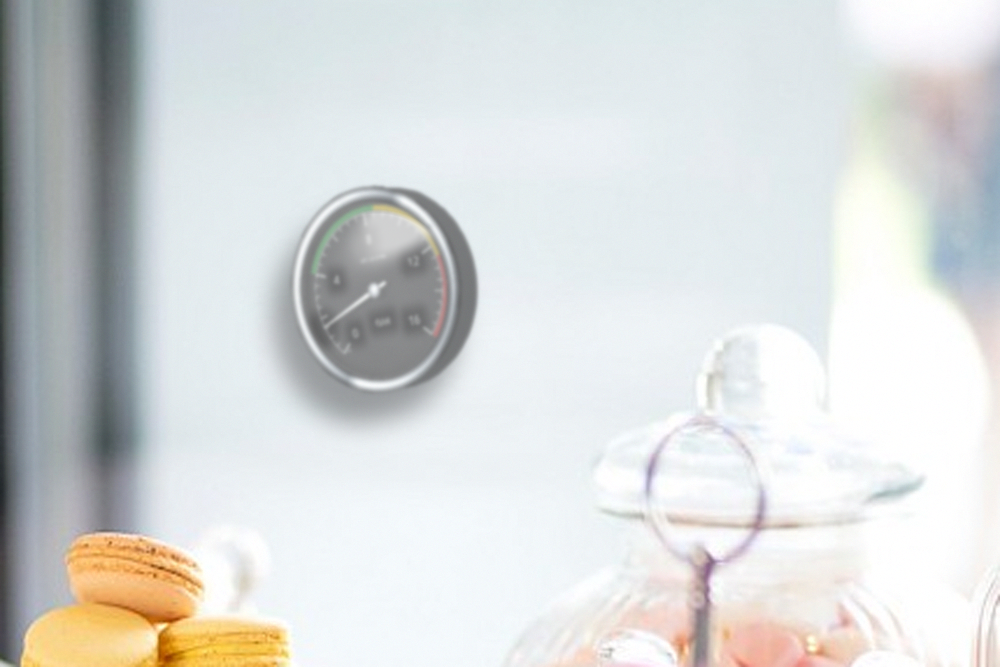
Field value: 1.5 bar
